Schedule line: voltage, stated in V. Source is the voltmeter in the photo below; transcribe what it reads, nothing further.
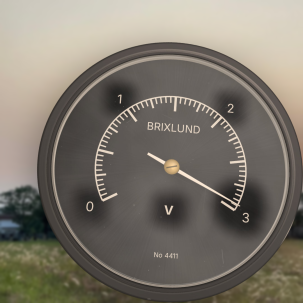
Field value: 2.95 V
